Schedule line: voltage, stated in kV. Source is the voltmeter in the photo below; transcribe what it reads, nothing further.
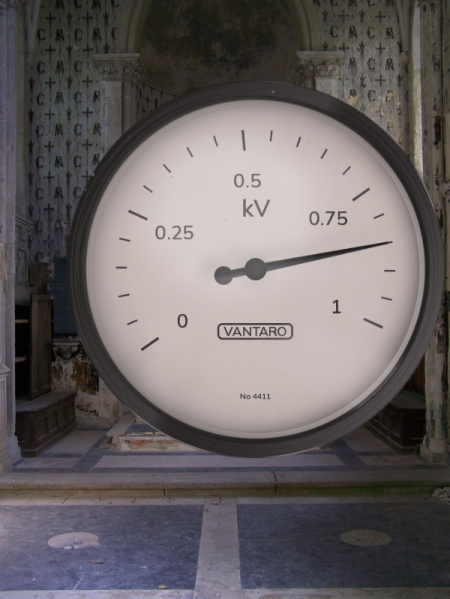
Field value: 0.85 kV
